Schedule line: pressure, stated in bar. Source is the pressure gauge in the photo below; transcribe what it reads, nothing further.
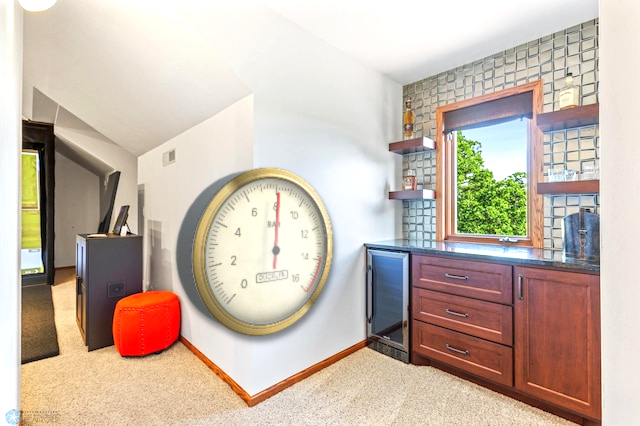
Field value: 8 bar
